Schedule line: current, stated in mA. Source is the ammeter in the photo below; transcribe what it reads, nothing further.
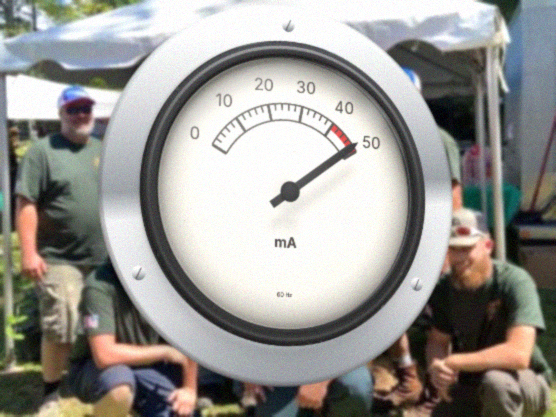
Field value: 48 mA
